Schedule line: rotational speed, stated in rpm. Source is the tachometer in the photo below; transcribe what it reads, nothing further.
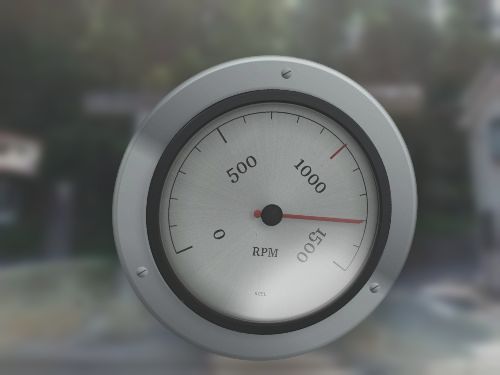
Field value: 1300 rpm
